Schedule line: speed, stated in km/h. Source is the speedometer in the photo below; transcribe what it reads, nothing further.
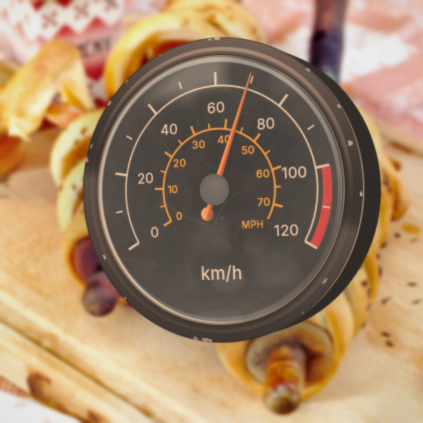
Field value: 70 km/h
